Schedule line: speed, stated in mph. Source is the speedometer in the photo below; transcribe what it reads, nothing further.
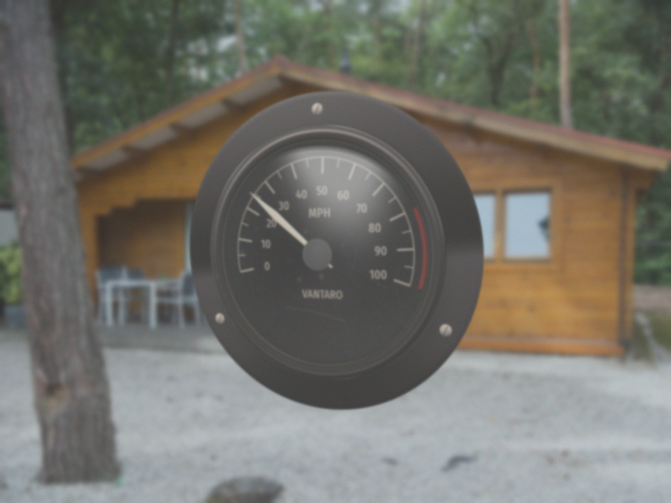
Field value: 25 mph
